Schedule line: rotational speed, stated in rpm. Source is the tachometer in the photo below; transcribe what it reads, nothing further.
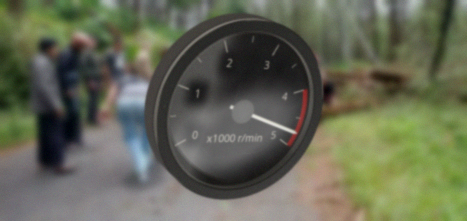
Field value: 4750 rpm
